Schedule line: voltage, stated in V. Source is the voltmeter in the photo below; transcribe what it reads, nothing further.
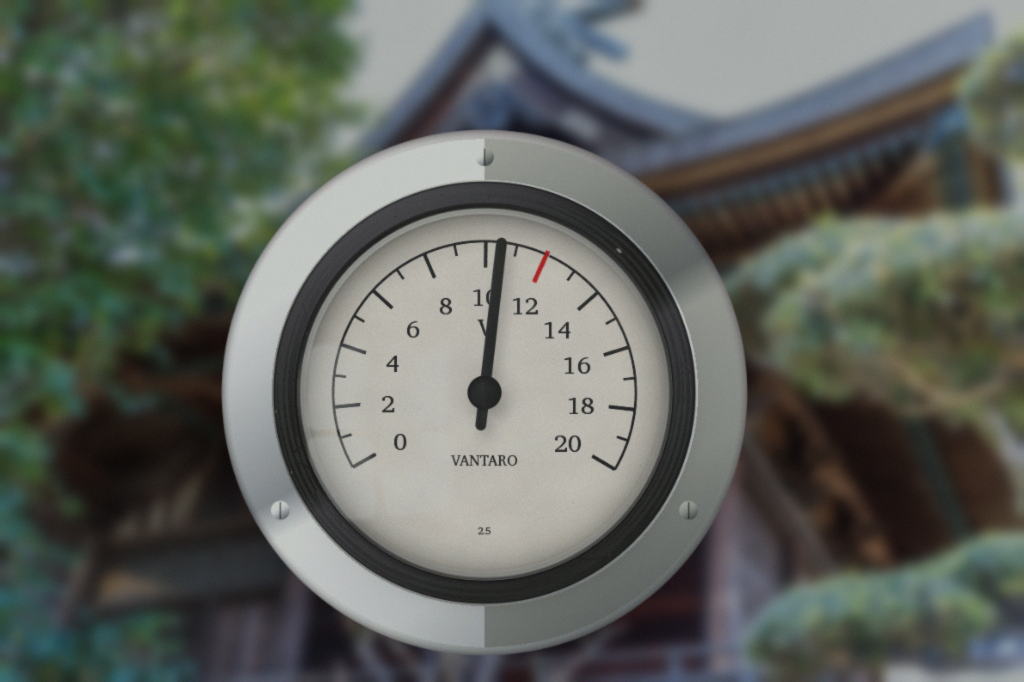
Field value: 10.5 V
